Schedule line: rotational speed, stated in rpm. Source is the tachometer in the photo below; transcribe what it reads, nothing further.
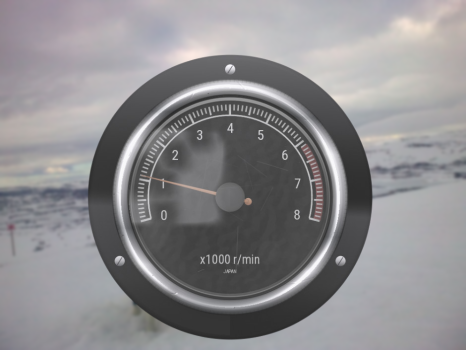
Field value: 1100 rpm
